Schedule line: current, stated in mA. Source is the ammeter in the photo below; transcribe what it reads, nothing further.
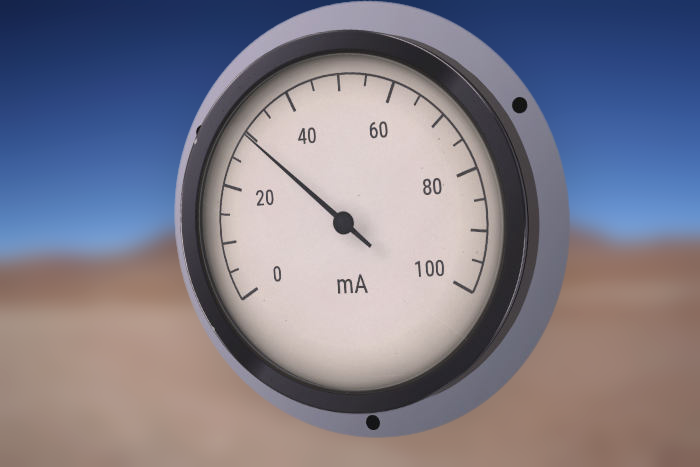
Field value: 30 mA
